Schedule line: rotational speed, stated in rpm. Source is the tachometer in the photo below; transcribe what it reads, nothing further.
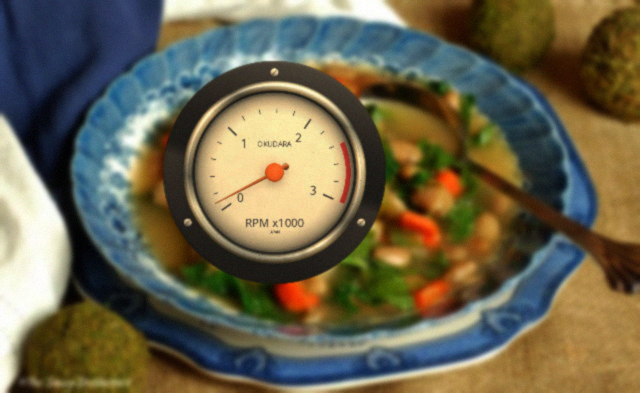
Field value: 100 rpm
